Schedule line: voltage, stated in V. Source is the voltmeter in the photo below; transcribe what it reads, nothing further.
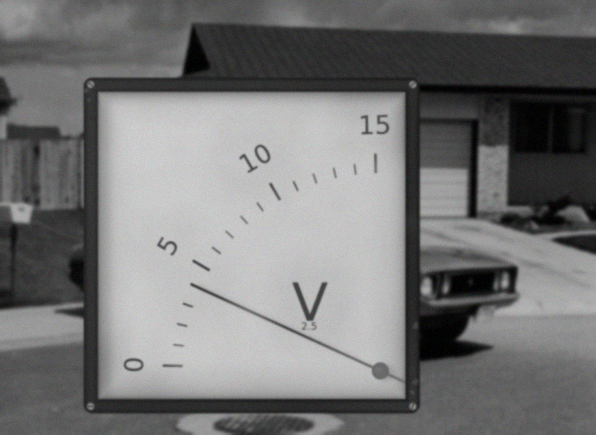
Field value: 4 V
